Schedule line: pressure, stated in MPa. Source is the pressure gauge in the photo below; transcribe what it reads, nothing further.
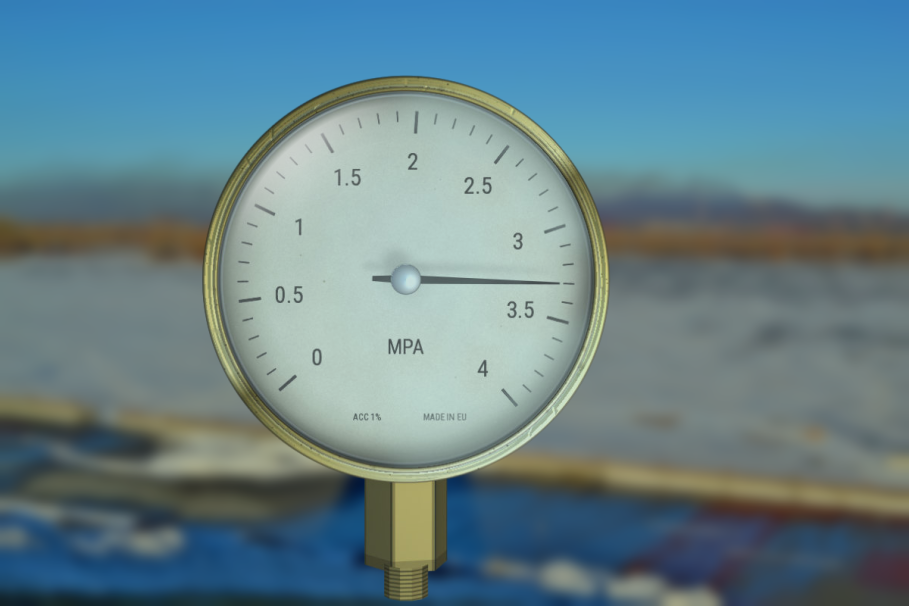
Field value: 3.3 MPa
